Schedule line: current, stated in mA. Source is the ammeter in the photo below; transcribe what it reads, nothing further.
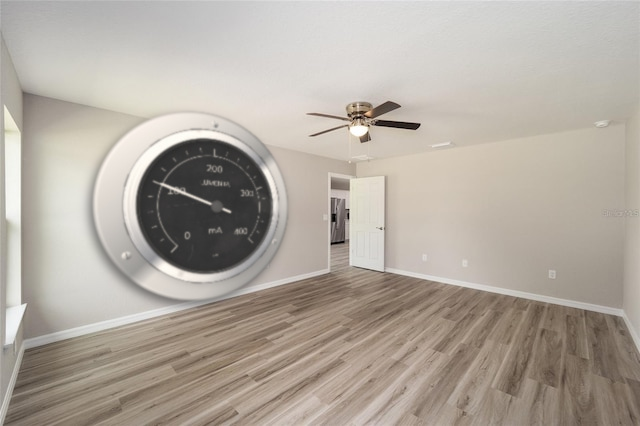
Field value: 100 mA
